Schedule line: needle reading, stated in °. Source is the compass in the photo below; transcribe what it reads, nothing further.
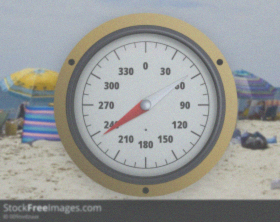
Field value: 235 °
